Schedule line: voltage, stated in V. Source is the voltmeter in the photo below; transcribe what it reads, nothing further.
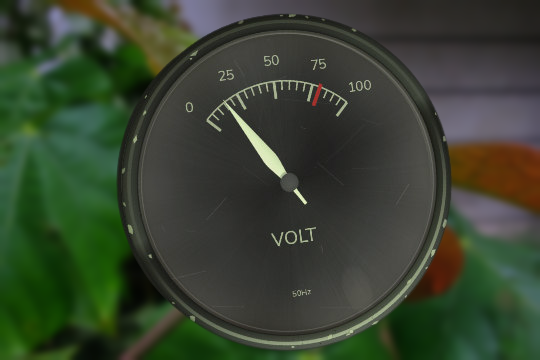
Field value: 15 V
